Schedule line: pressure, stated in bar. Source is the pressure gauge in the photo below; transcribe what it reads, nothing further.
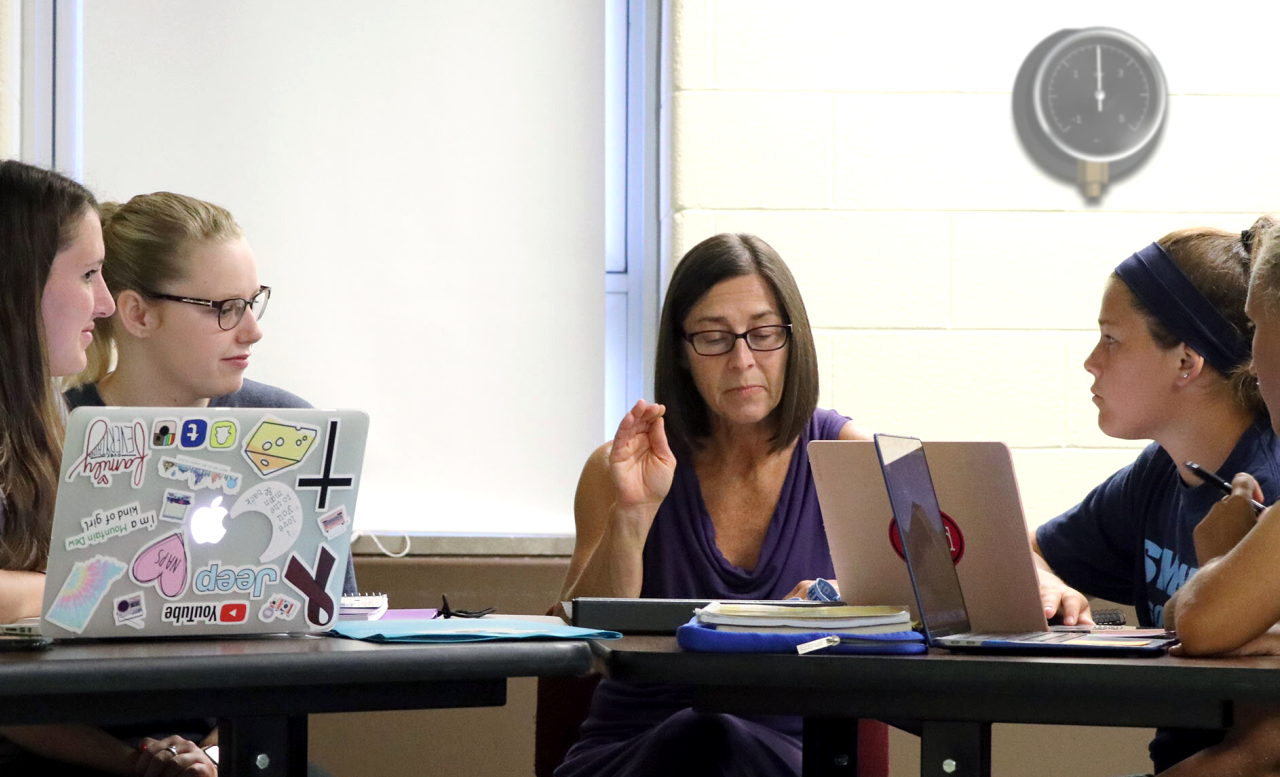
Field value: 2 bar
